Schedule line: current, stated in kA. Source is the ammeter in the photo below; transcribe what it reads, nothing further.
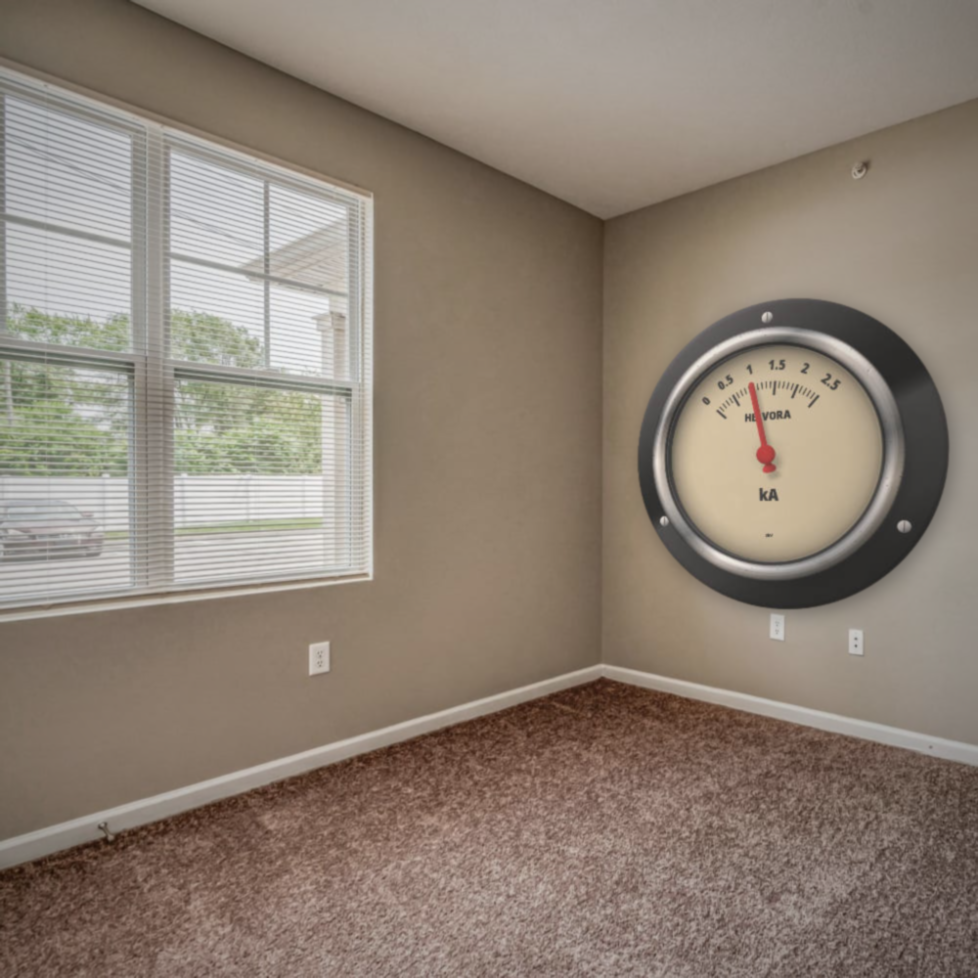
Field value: 1 kA
